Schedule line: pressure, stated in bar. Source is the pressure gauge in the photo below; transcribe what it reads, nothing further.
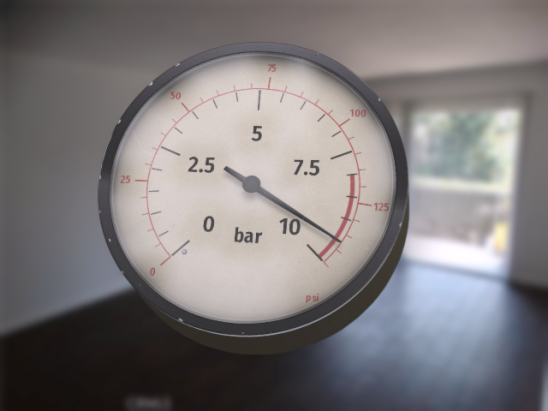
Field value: 9.5 bar
